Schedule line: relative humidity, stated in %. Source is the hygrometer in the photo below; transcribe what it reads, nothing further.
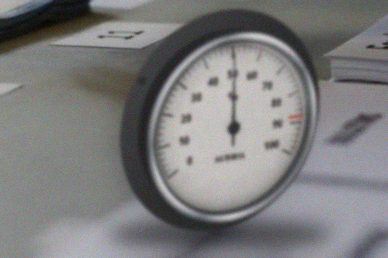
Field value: 50 %
